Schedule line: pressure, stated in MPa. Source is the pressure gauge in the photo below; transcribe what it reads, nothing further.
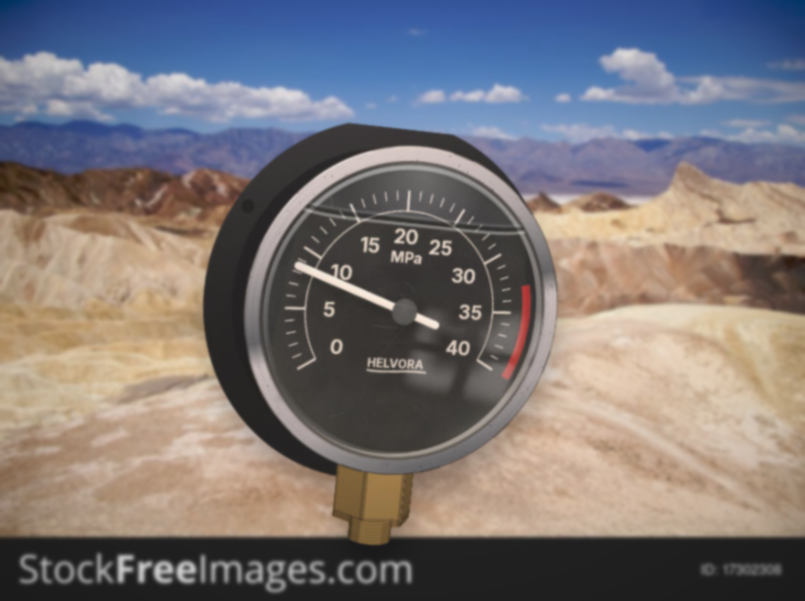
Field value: 8.5 MPa
